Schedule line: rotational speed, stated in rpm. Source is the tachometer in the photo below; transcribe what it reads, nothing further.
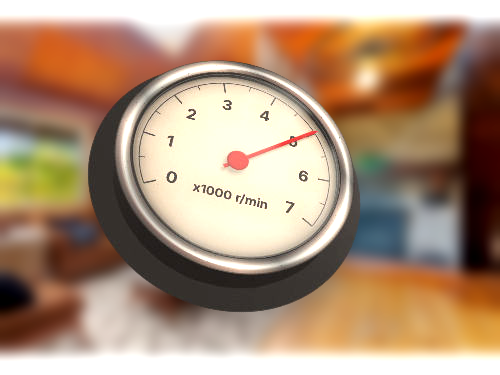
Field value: 5000 rpm
